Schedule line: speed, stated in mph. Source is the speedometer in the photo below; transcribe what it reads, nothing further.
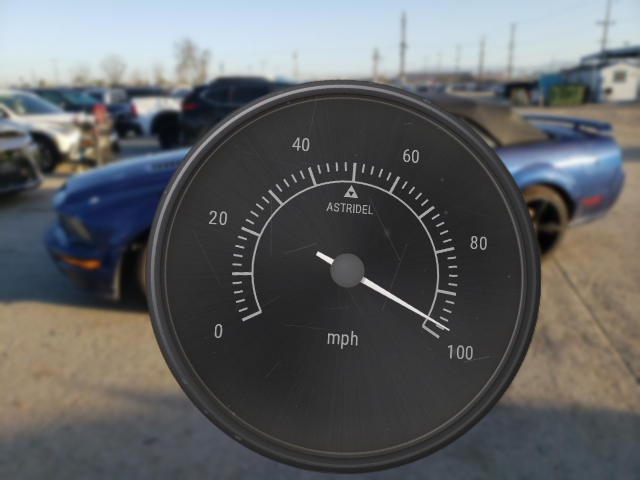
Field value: 98 mph
